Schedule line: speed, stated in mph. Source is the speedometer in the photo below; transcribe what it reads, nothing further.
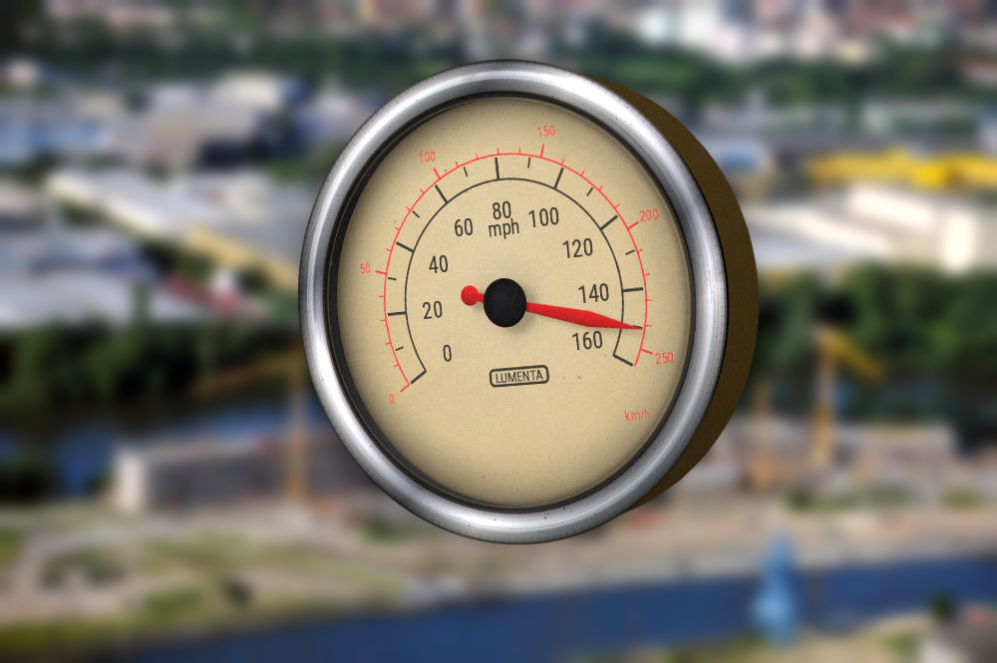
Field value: 150 mph
